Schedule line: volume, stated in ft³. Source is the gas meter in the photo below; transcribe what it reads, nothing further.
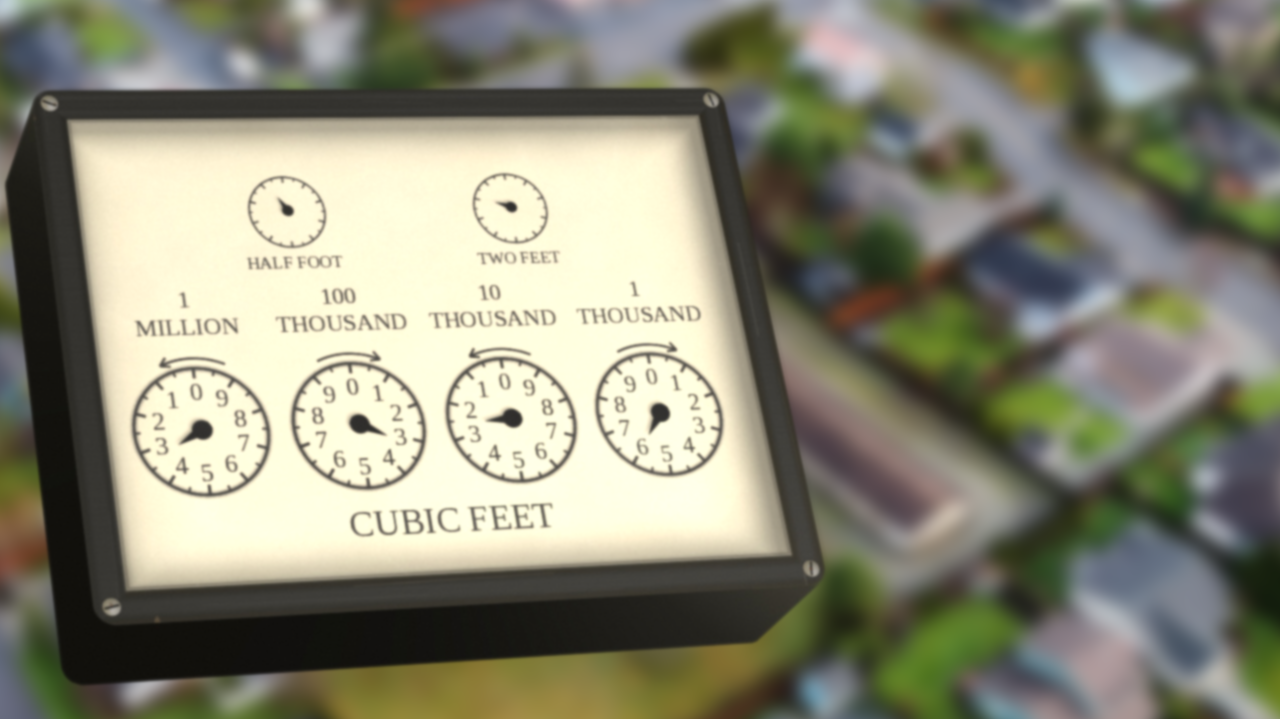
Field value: 332600 ft³
